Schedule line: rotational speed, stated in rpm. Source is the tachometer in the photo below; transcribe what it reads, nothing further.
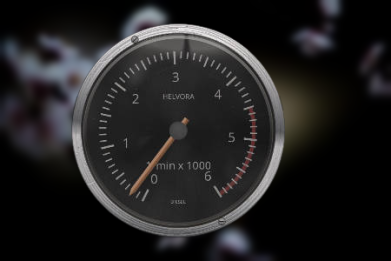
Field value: 200 rpm
